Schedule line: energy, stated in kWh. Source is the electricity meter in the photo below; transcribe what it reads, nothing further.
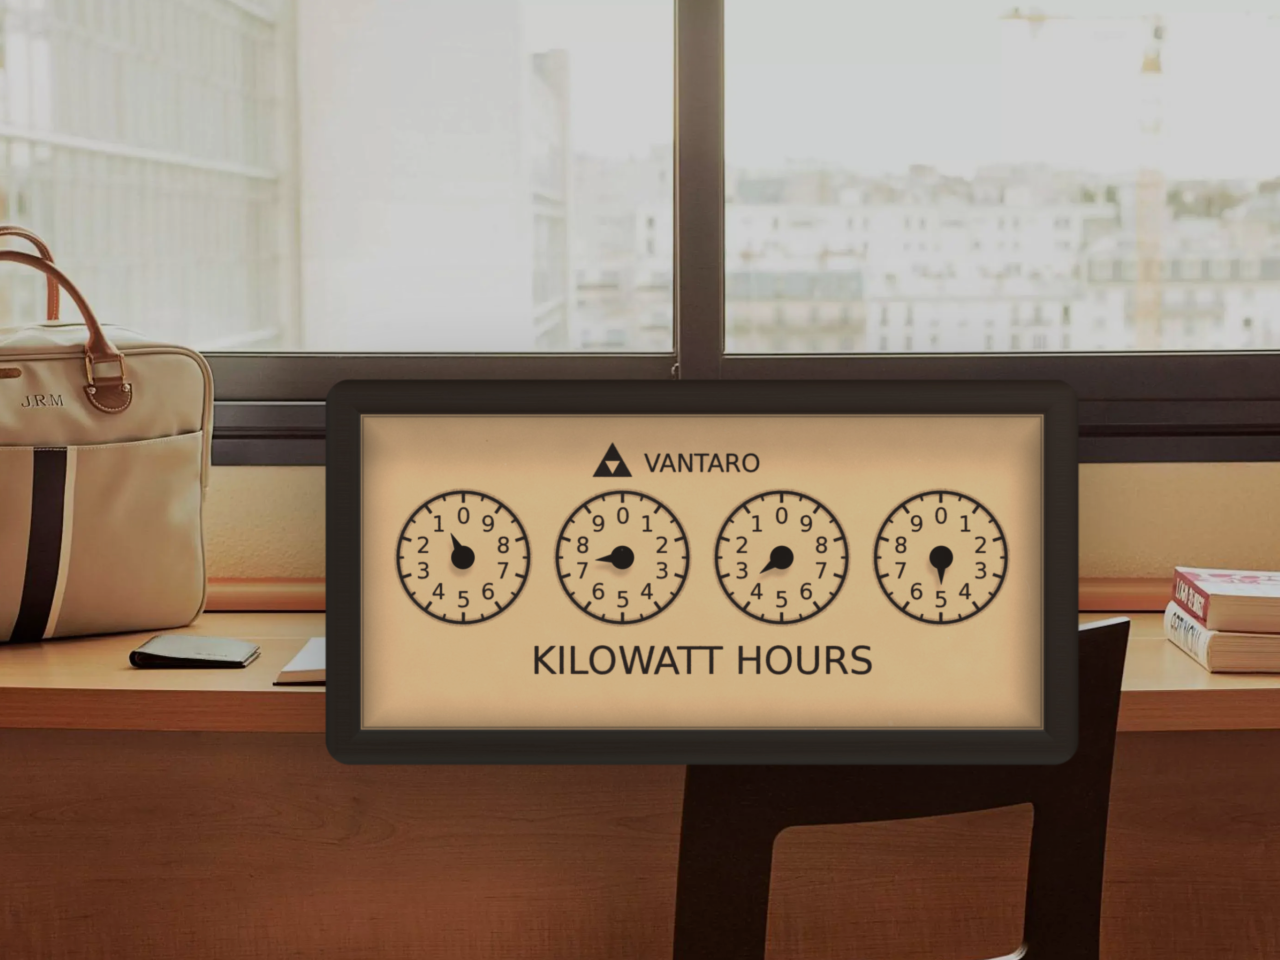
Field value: 735 kWh
